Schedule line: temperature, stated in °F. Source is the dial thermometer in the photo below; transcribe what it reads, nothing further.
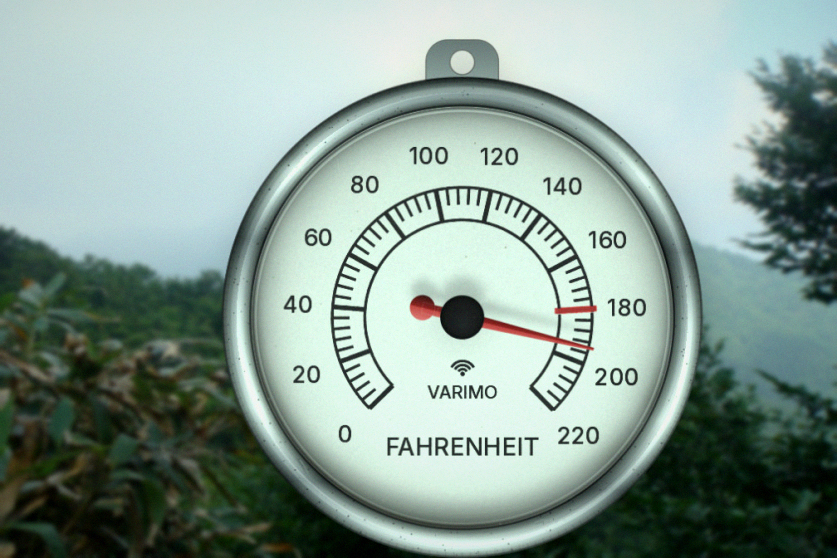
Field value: 194 °F
